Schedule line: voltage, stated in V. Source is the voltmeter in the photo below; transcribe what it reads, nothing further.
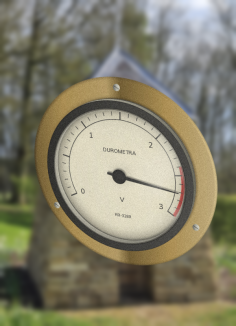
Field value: 2.7 V
